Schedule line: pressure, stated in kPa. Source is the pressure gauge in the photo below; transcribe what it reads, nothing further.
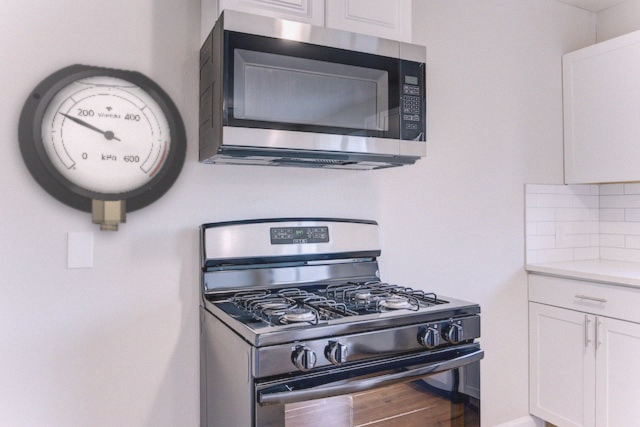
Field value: 150 kPa
